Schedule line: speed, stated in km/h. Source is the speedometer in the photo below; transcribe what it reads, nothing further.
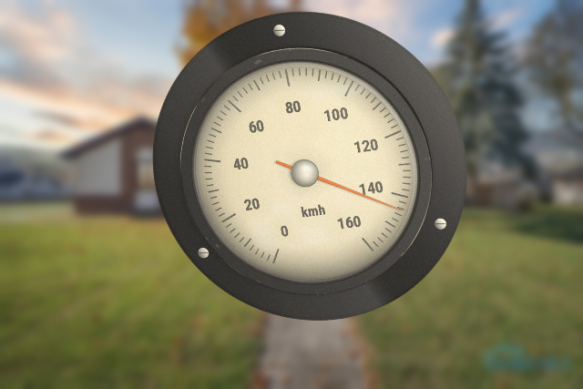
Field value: 144 km/h
